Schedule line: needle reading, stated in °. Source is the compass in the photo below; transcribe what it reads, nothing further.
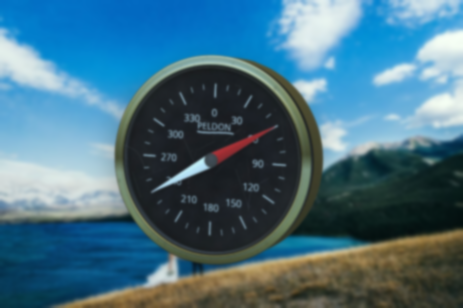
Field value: 60 °
